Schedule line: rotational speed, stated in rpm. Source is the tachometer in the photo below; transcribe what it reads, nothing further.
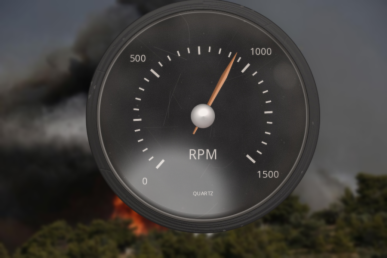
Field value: 925 rpm
